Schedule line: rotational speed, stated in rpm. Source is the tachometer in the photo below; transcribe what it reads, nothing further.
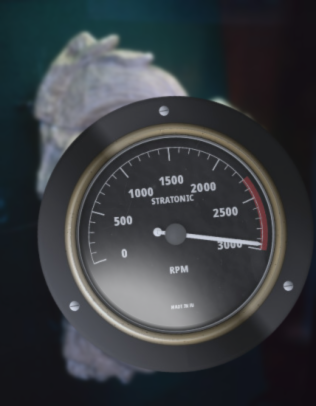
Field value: 2950 rpm
